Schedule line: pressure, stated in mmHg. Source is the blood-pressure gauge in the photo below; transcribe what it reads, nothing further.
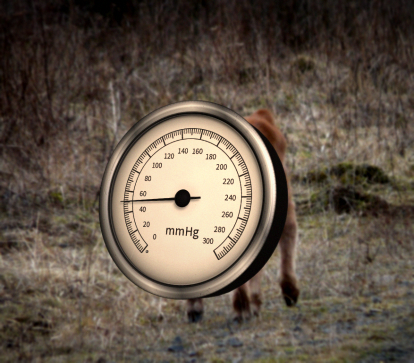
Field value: 50 mmHg
